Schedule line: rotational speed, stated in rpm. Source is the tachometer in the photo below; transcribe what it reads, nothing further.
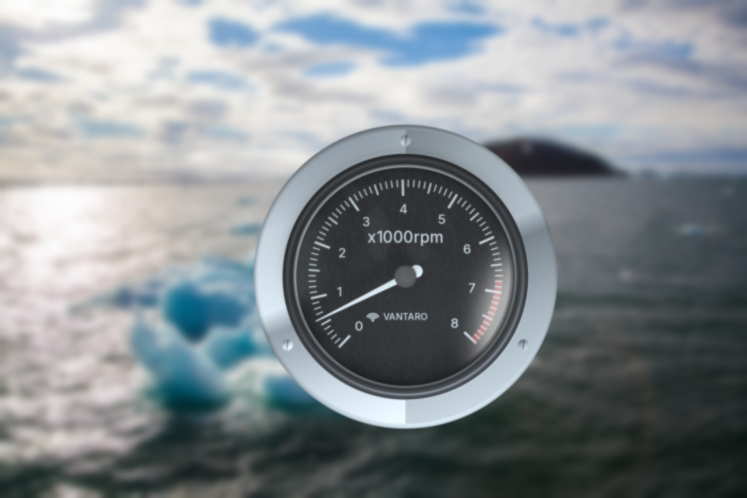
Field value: 600 rpm
